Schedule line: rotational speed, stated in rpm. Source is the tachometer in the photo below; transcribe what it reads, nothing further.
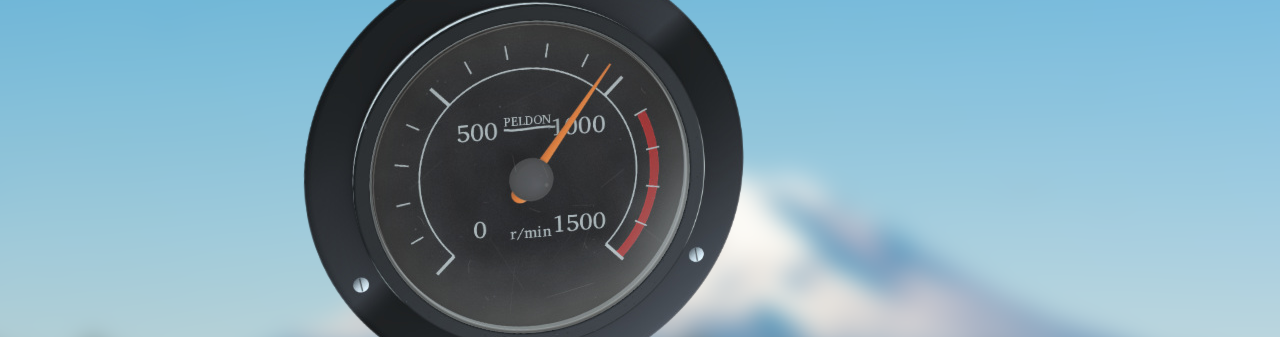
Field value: 950 rpm
